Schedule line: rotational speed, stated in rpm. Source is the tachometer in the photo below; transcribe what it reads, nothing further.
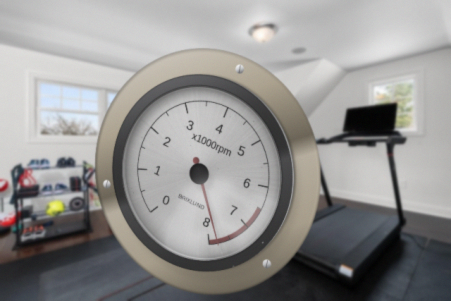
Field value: 7750 rpm
